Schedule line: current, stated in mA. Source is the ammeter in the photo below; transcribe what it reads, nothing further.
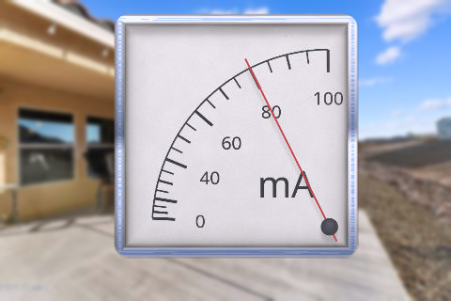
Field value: 80 mA
